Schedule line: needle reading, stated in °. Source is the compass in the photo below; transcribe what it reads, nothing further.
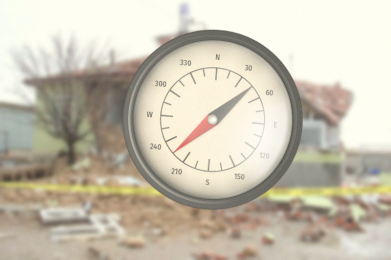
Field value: 225 °
